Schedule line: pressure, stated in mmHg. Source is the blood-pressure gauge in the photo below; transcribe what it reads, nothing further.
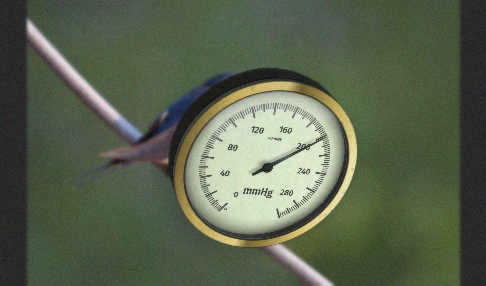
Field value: 200 mmHg
